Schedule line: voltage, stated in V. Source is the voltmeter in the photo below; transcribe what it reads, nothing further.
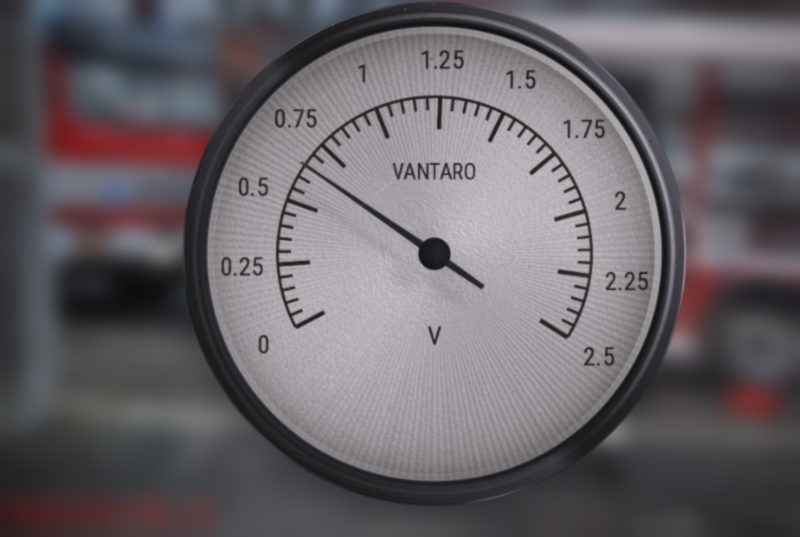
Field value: 0.65 V
